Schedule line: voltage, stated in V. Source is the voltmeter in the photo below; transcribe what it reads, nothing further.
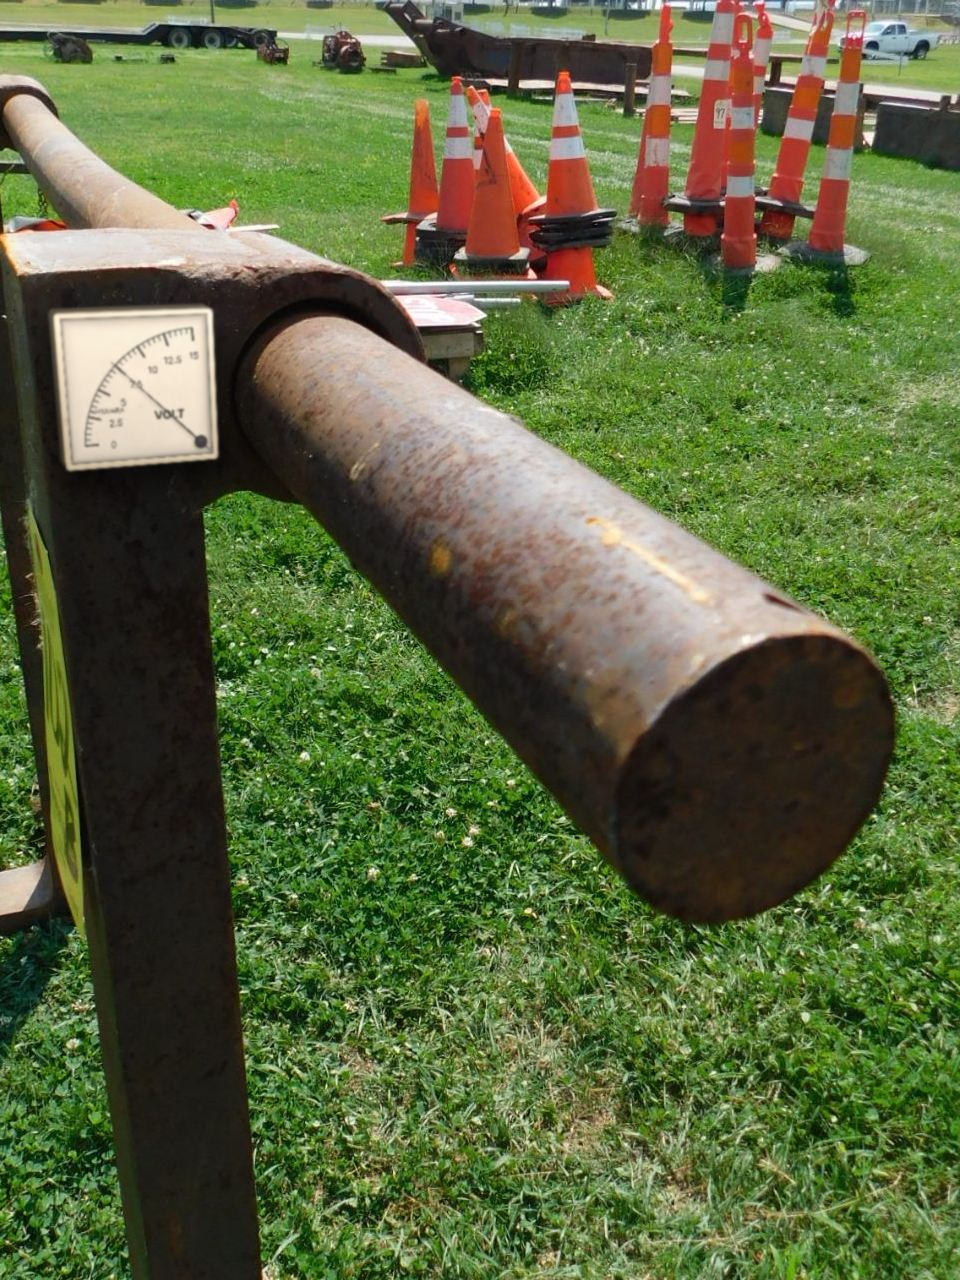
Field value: 7.5 V
